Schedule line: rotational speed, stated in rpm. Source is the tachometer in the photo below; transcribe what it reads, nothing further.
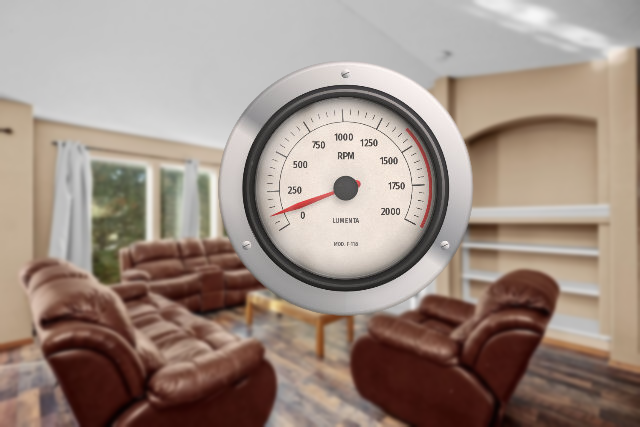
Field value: 100 rpm
